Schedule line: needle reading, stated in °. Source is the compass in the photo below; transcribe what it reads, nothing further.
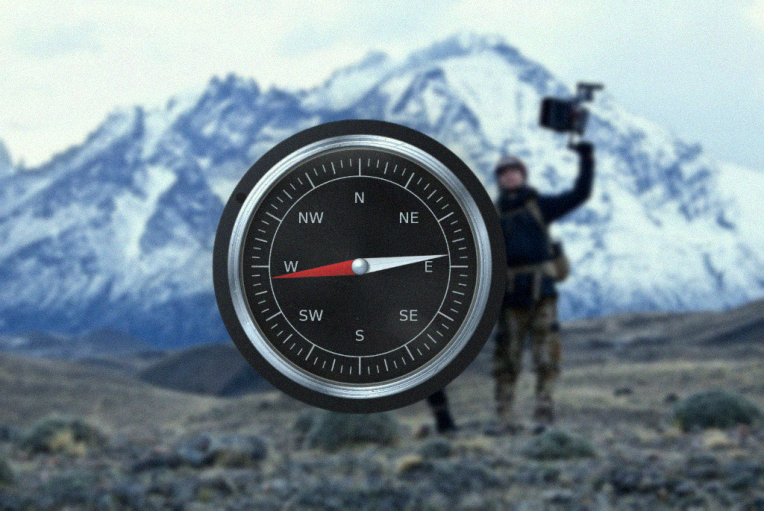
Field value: 262.5 °
